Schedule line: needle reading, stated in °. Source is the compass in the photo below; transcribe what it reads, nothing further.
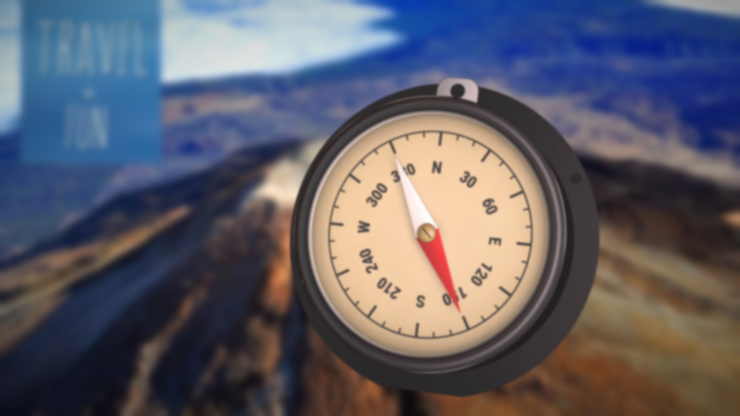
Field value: 150 °
